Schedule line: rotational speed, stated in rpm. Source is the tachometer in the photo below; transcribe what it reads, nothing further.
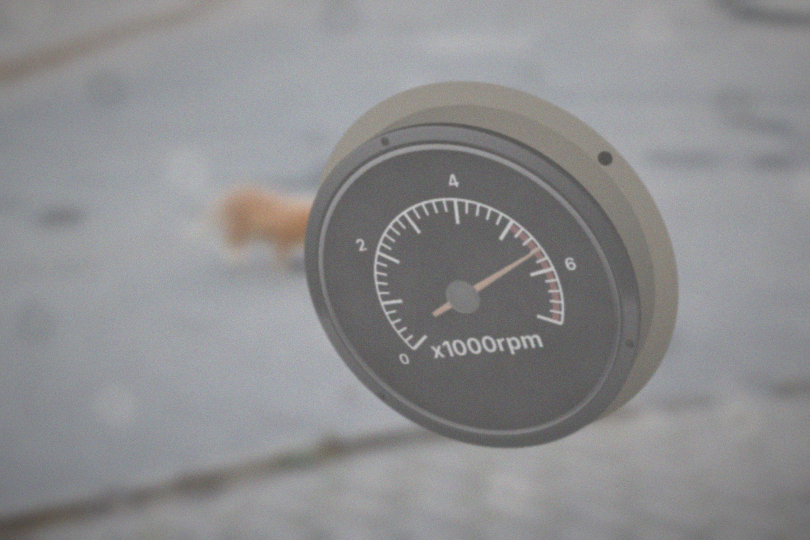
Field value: 5600 rpm
